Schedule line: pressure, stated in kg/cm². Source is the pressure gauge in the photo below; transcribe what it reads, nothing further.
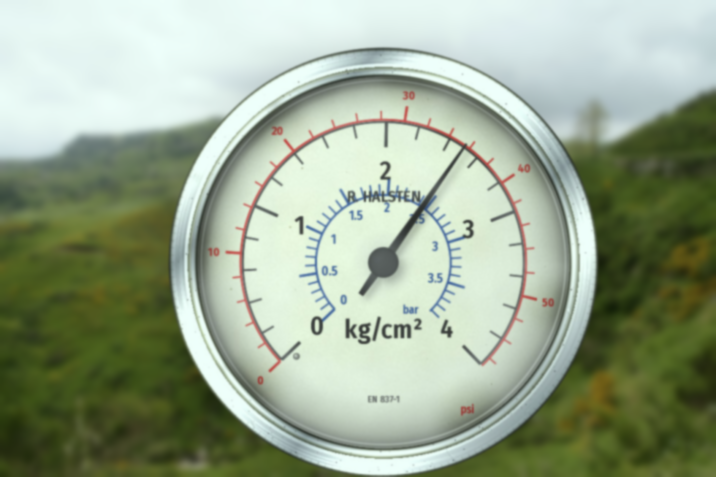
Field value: 2.5 kg/cm²
